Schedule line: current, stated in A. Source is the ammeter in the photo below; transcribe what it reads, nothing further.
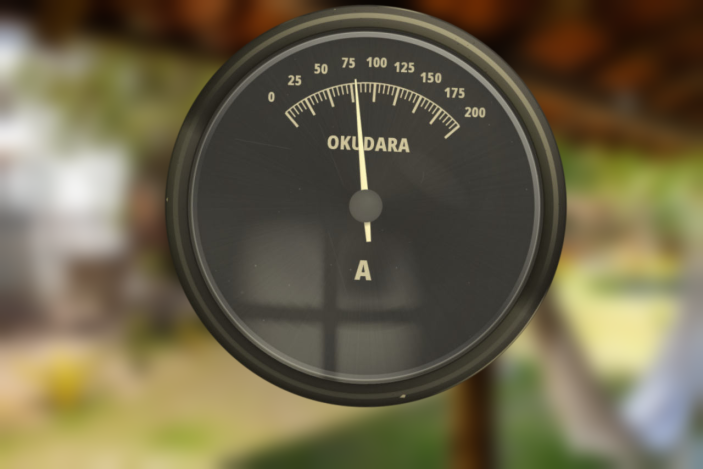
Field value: 80 A
